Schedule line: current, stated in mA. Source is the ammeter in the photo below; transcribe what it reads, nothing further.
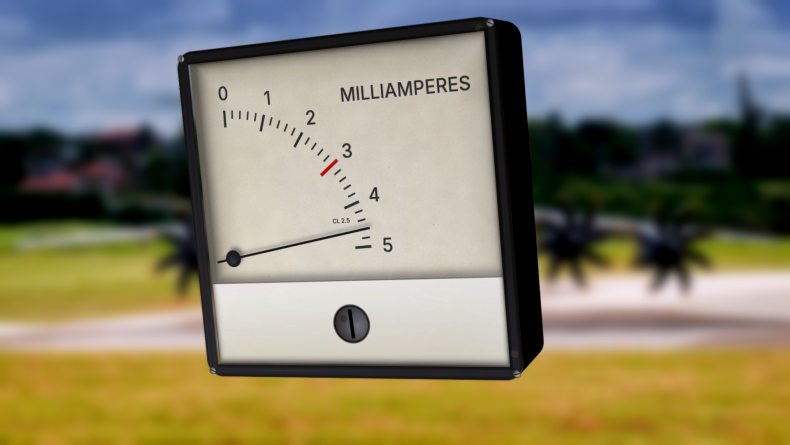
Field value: 4.6 mA
